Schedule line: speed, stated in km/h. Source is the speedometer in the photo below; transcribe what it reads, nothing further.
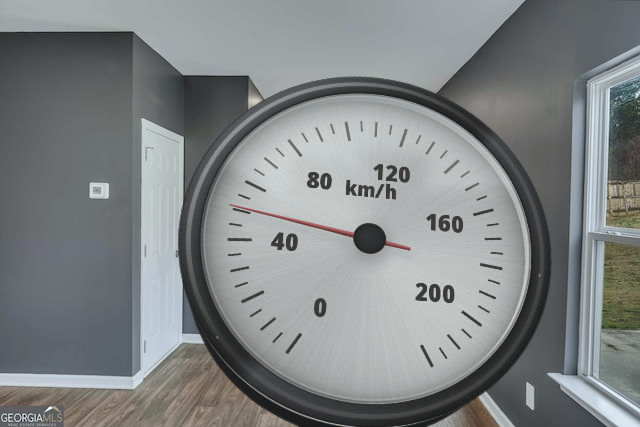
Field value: 50 km/h
